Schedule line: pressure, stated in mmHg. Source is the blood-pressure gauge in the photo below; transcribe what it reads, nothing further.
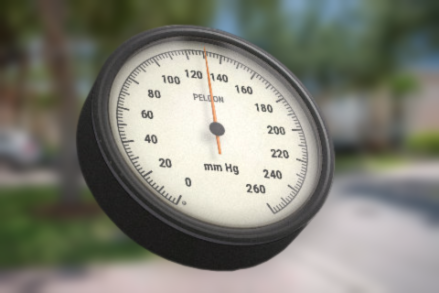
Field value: 130 mmHg
